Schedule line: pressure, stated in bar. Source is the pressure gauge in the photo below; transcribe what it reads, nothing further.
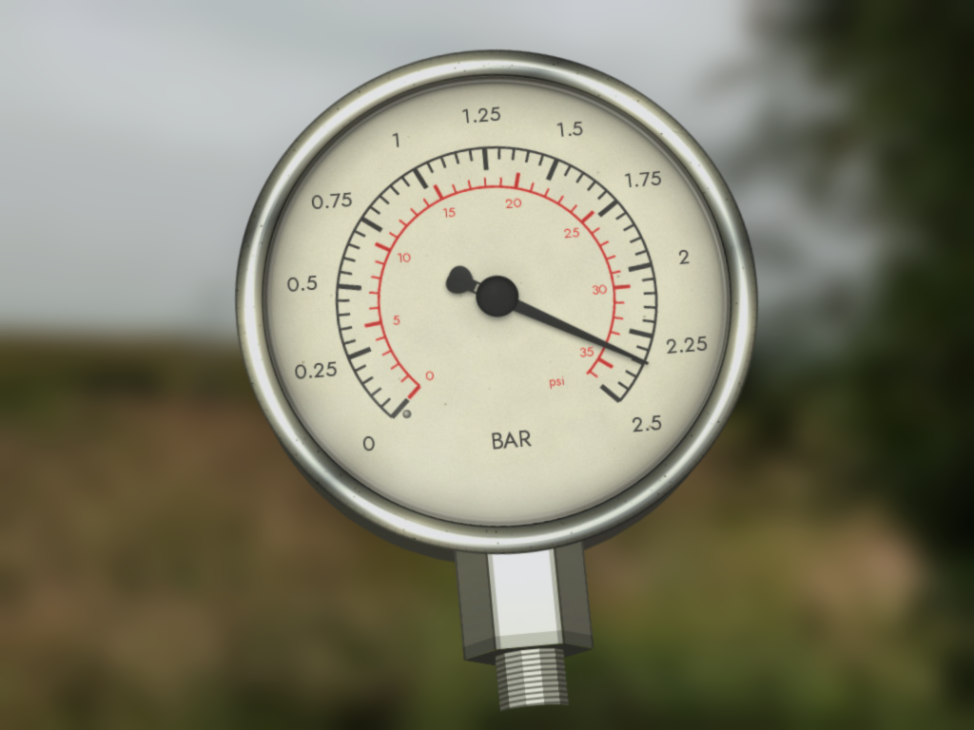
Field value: 2.35 bar
